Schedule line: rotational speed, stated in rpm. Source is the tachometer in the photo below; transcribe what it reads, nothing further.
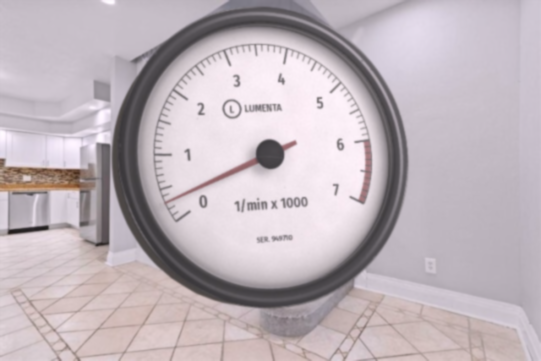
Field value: 300 rpm
